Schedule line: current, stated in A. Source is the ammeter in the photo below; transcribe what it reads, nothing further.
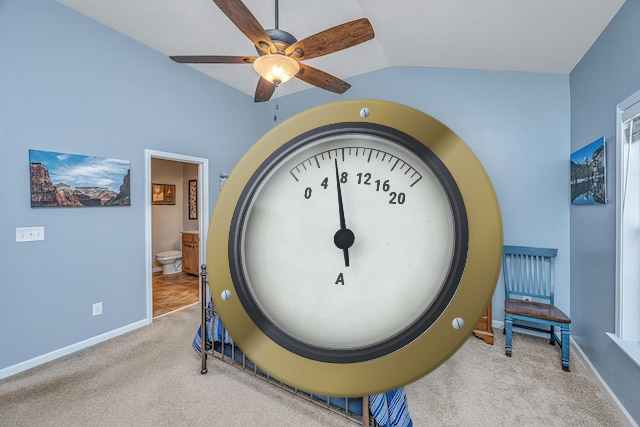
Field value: 7 A
